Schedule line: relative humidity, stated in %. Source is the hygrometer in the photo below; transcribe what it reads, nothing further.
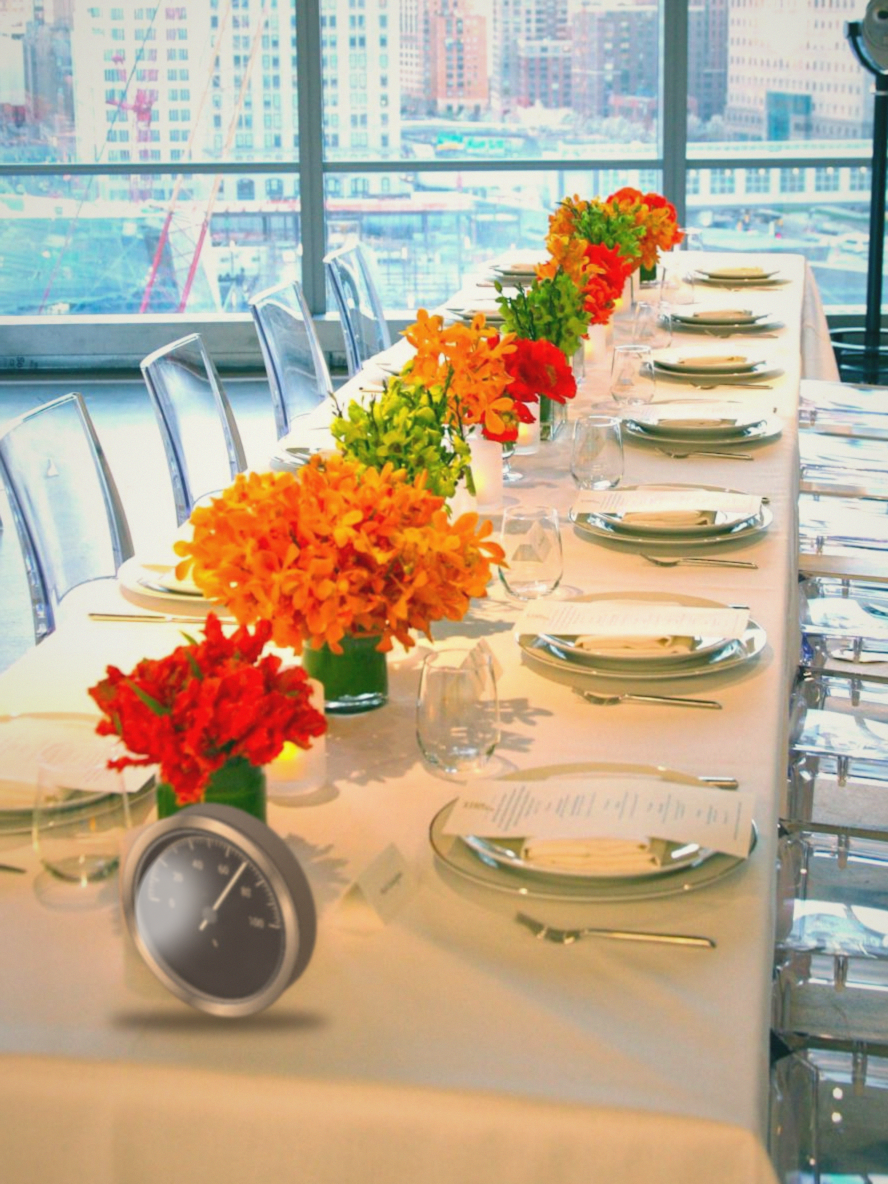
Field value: 70 %
